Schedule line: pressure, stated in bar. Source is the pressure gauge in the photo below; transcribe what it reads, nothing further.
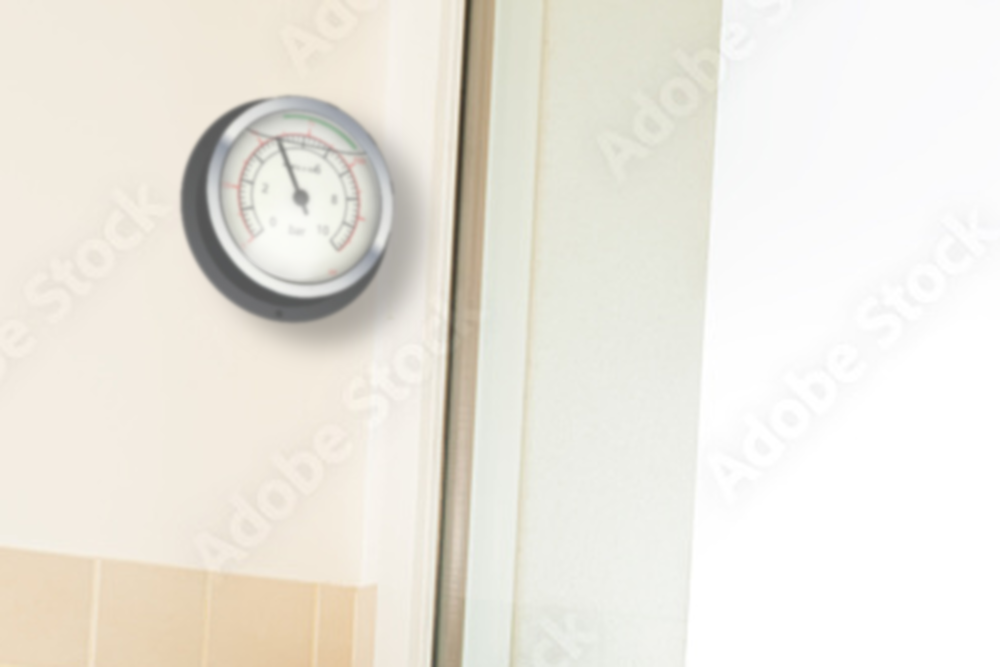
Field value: 4 bar
